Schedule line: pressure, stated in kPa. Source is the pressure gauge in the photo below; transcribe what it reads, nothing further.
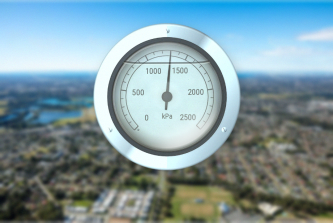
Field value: 1300 kPa
